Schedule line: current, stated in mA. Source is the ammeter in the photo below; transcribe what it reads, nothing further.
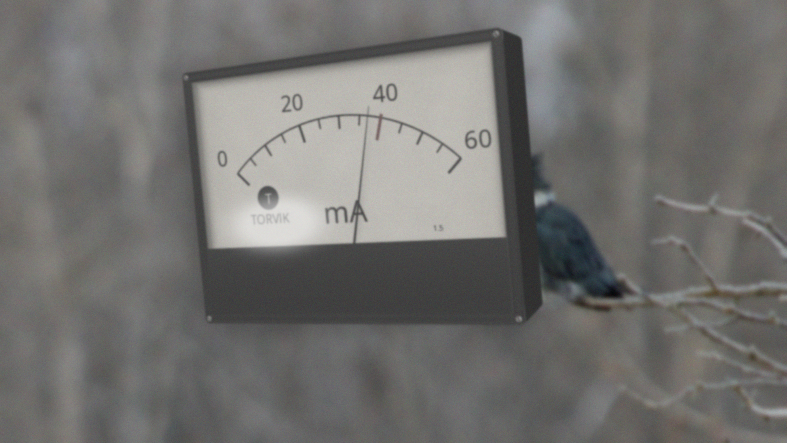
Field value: 37.5 mA
